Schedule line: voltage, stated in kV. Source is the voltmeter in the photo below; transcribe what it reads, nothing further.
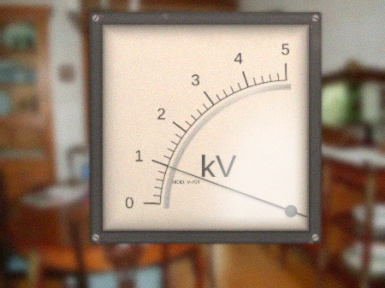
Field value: 1 kV
